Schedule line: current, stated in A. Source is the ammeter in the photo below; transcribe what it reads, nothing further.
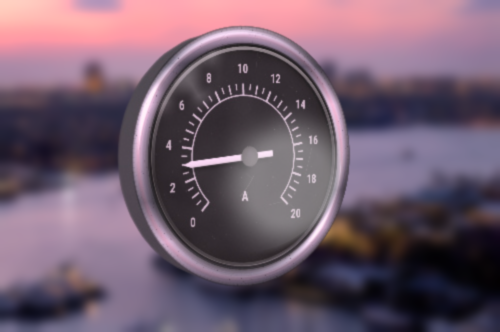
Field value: 3 A
